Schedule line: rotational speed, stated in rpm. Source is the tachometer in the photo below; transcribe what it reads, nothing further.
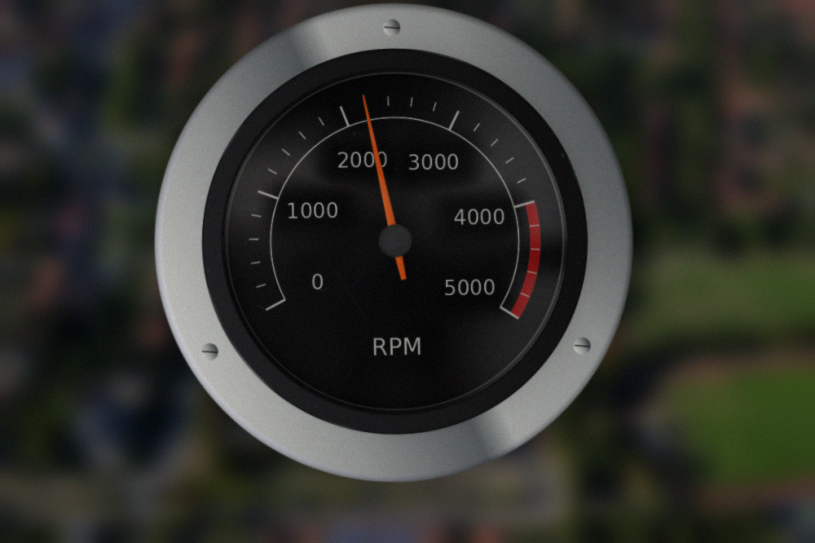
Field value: 2200 rpm
